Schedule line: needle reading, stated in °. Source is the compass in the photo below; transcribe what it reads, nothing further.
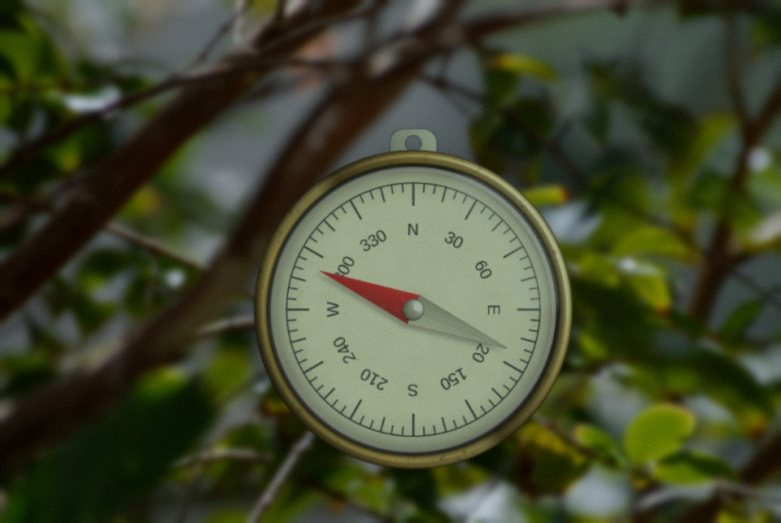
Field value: 292.5 °
